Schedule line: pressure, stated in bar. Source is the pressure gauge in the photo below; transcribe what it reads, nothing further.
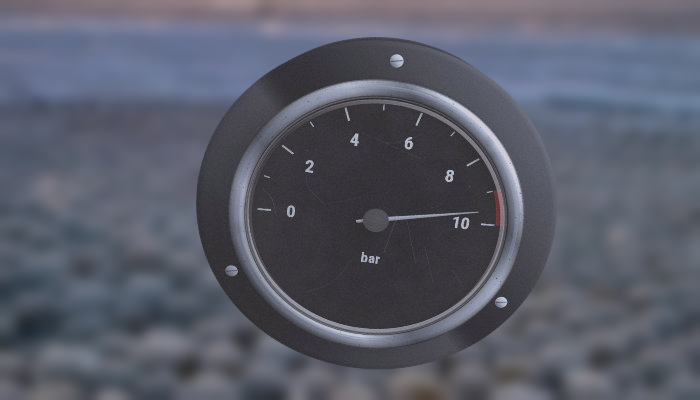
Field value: 9.5 bar
